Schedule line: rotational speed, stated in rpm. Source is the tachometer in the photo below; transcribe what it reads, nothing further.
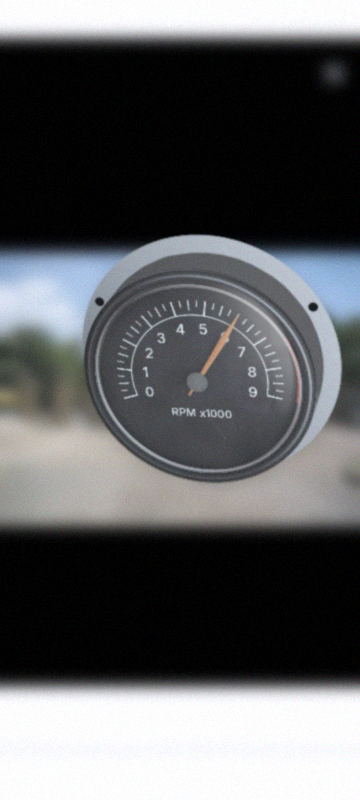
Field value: 6000 rpm
